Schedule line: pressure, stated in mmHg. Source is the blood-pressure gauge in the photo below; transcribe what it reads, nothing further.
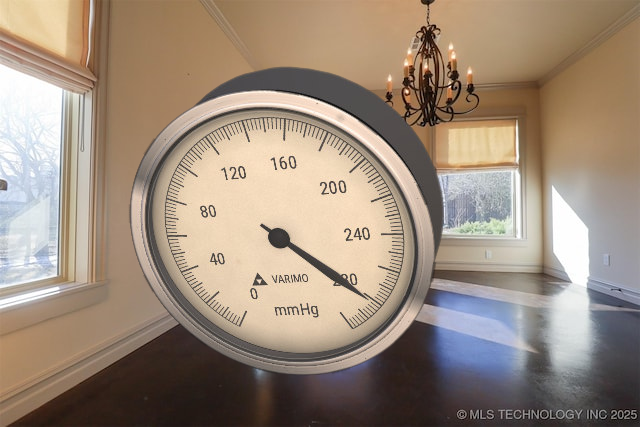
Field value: 280 mmHg
